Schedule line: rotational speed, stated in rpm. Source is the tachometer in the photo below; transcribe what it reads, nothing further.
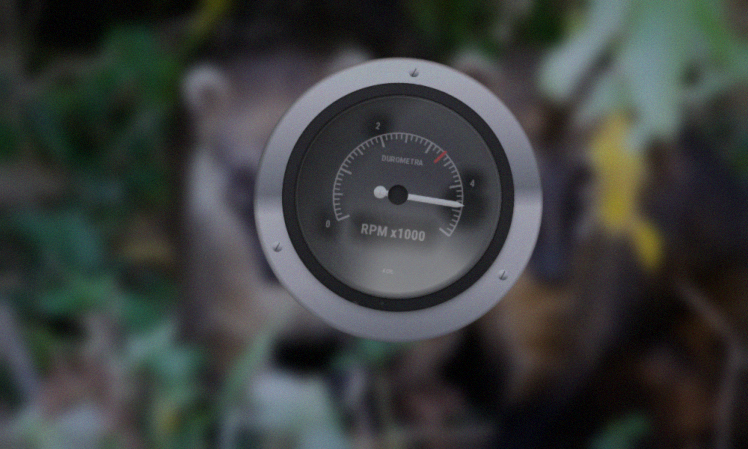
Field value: 4400 rpm
